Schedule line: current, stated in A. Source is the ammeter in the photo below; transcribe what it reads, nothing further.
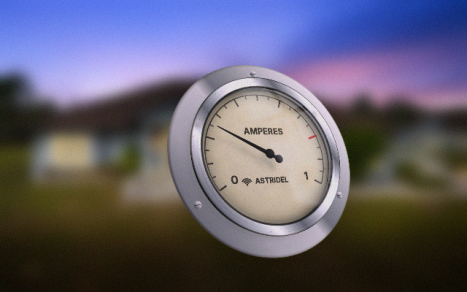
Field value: 0.25 A
